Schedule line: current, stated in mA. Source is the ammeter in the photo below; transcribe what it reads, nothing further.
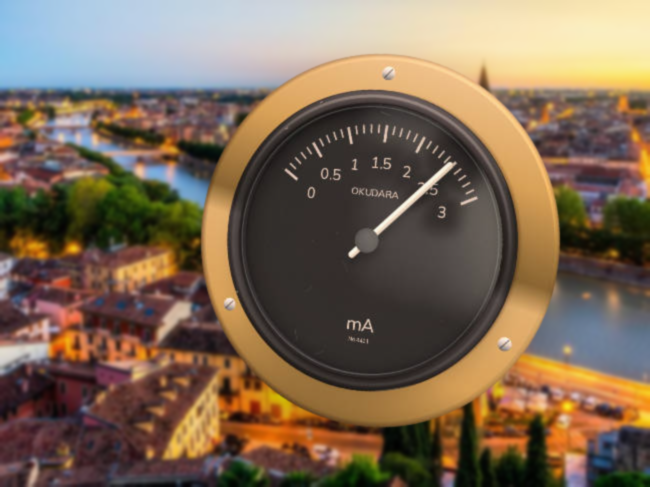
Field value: 2.5 mA
